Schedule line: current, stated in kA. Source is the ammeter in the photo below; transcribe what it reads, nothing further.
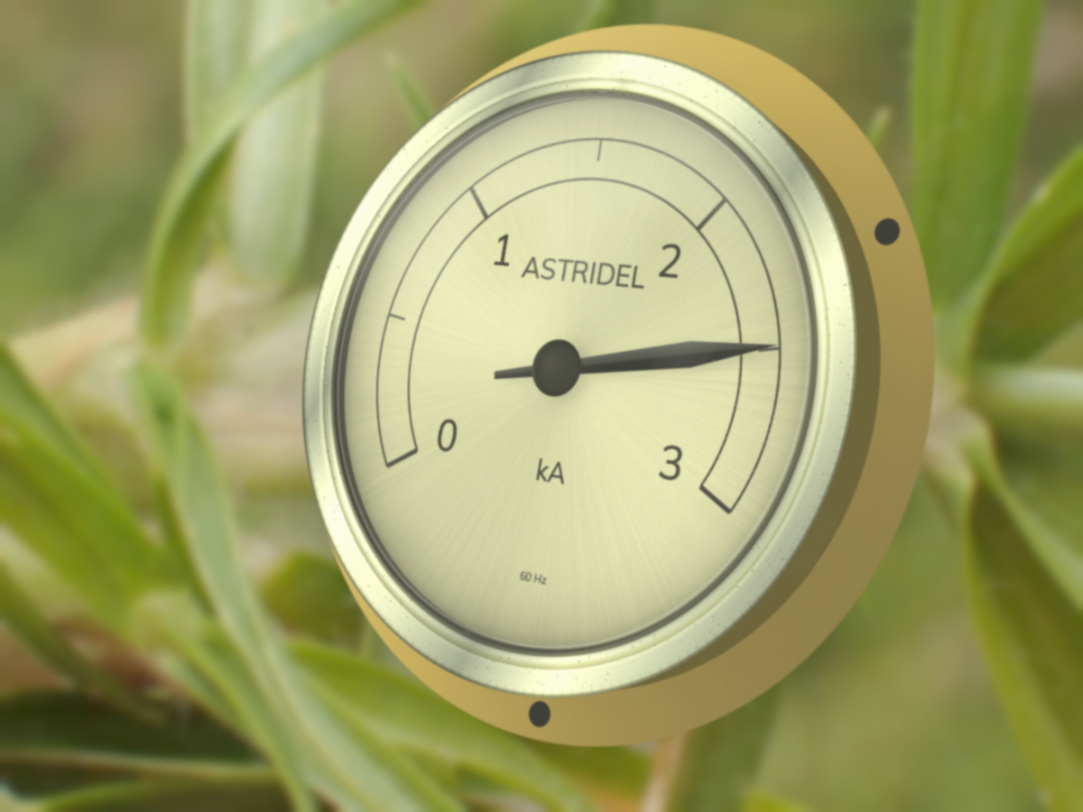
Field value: 2.5 kA
